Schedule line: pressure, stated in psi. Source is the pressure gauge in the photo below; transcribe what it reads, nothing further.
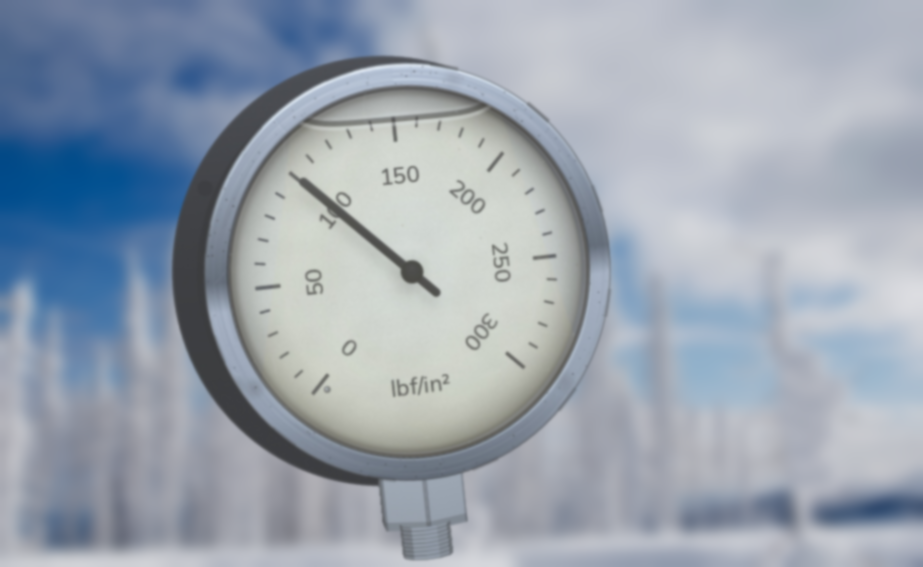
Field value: 100 psi
